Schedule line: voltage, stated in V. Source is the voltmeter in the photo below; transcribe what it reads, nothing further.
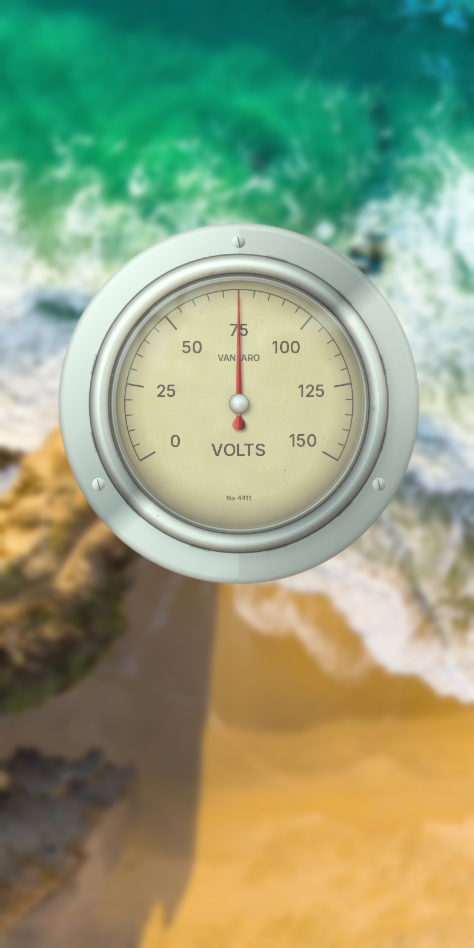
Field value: 75 V
